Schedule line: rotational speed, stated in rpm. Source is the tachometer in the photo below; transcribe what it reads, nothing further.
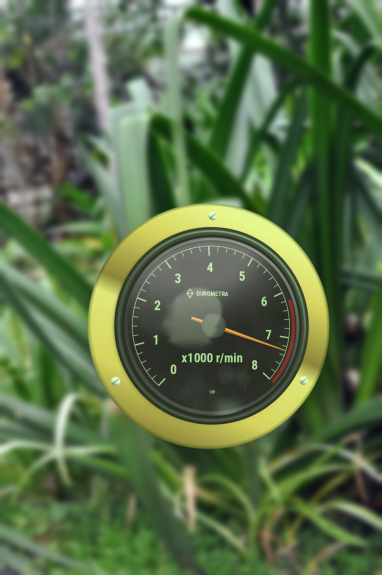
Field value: 7300 rpm
